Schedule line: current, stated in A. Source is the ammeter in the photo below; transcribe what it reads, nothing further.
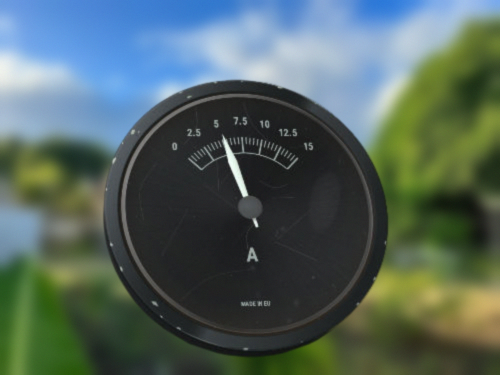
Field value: 5 A
